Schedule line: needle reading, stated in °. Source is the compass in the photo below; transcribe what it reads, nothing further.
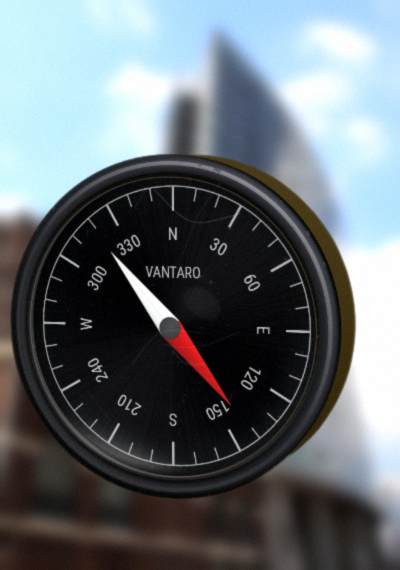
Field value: 140 °
